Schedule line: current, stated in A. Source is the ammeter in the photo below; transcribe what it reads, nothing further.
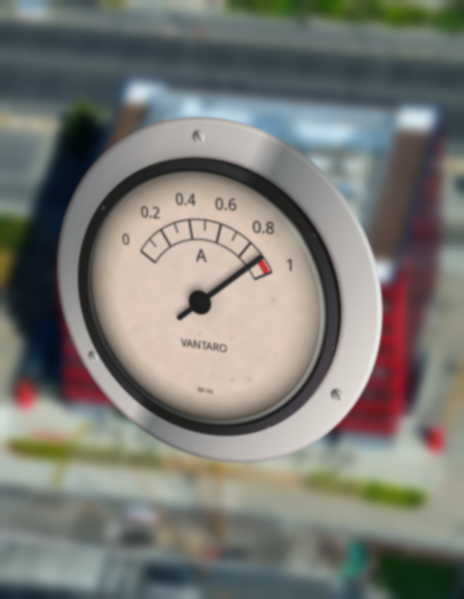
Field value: 0.9 A
